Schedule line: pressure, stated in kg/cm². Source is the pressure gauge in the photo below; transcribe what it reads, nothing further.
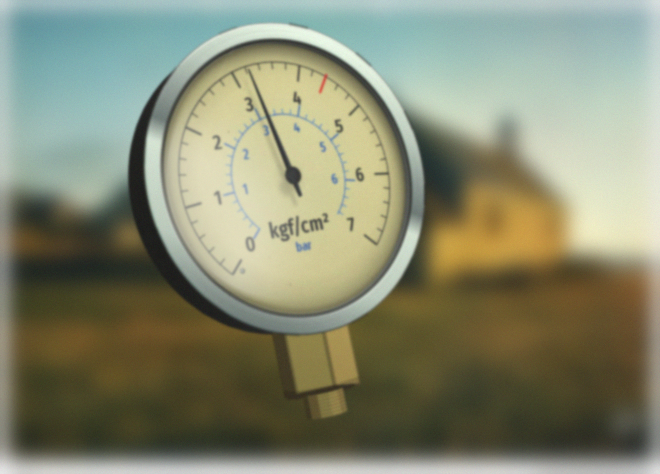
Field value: 3.2 kg/cm²
